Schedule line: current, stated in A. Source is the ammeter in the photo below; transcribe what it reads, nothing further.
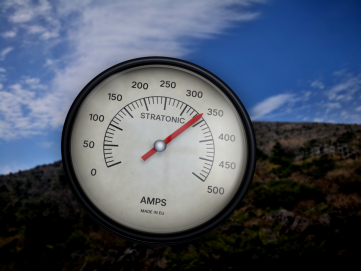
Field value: 340 A
